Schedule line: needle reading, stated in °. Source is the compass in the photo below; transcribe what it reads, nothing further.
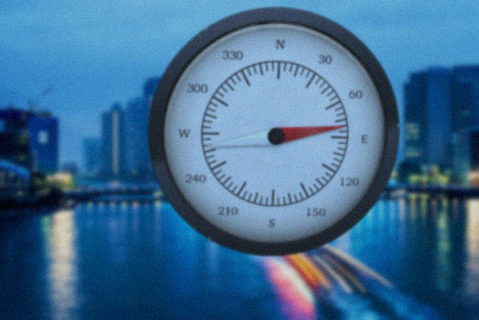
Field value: 80 °
